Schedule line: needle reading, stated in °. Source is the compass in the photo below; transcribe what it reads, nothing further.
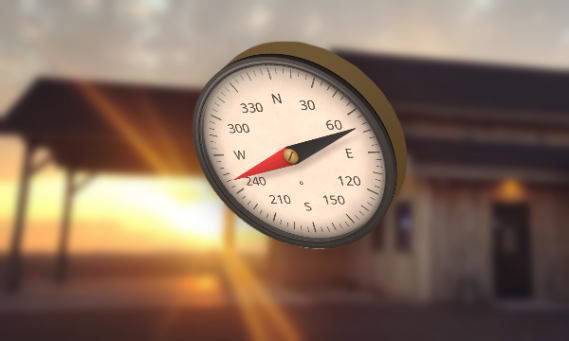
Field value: 250 °
